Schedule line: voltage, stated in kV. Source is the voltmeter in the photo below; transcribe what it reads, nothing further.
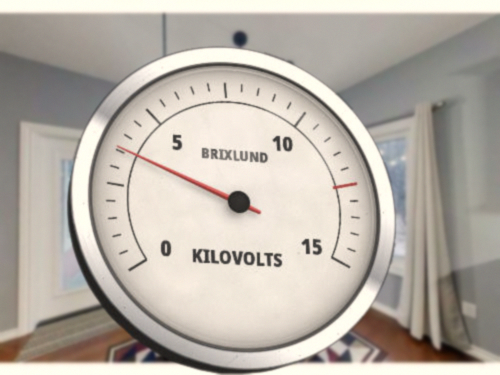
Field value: 3.5 kV
